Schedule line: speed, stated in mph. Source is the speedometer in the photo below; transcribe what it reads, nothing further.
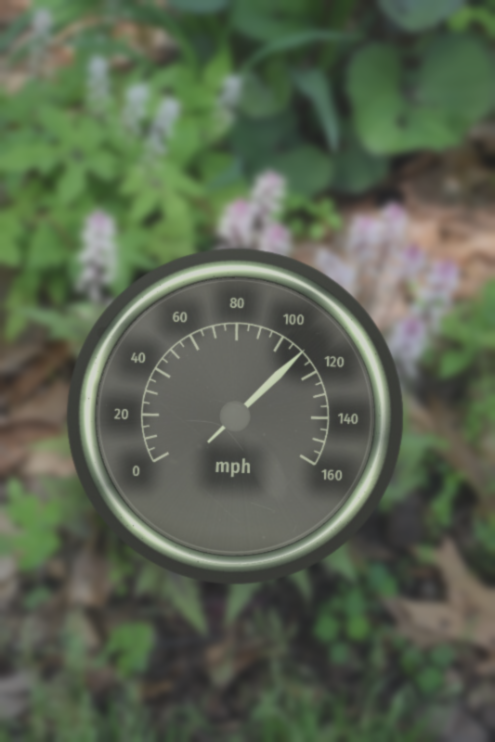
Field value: 110 mph
